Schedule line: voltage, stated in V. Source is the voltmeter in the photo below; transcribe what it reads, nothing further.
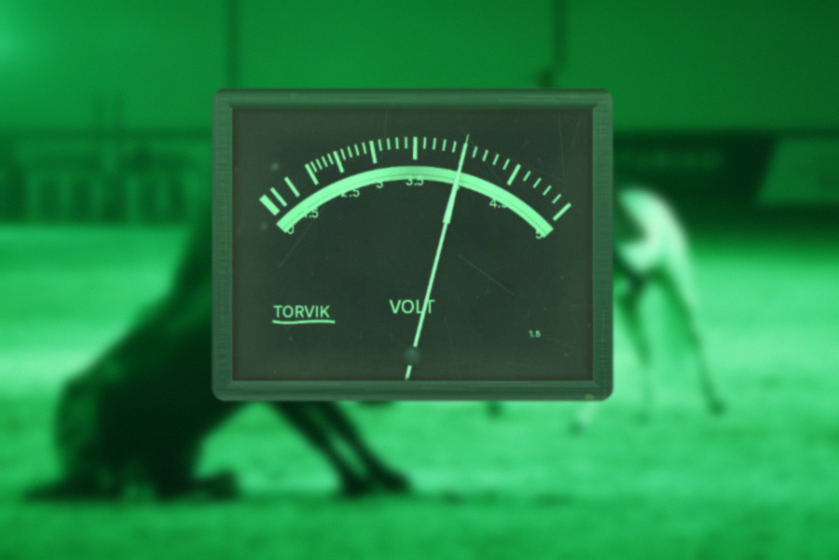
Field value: 4 V
